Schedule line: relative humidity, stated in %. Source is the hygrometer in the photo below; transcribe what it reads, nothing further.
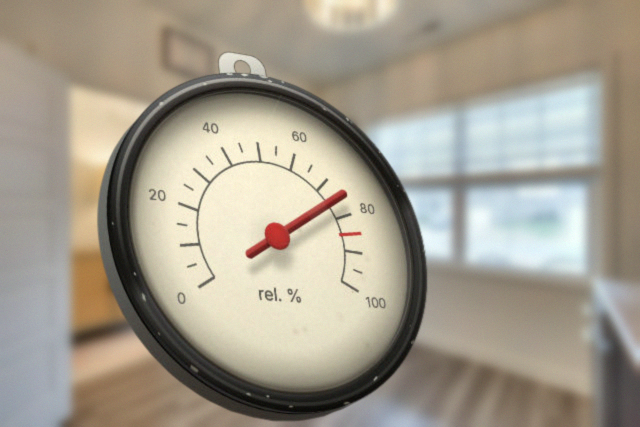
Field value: 75 %
